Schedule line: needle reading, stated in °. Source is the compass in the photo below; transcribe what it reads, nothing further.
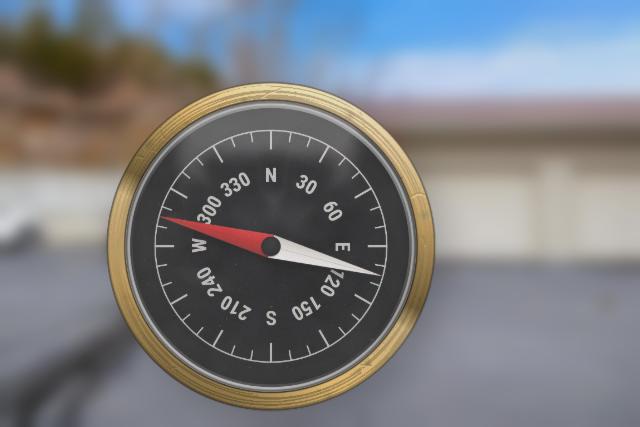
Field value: 285 °
